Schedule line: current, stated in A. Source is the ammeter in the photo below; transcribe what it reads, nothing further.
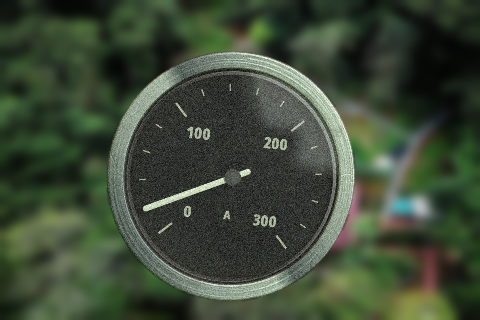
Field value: 20 A
